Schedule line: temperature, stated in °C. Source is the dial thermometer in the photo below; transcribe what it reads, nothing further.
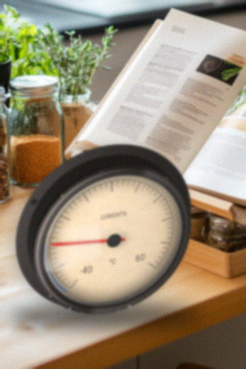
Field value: -20 °C
